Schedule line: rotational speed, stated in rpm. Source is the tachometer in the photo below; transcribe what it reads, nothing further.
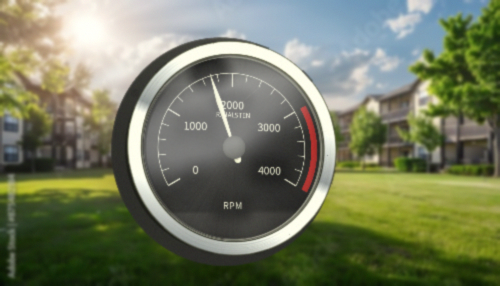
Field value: 1700 rpm
